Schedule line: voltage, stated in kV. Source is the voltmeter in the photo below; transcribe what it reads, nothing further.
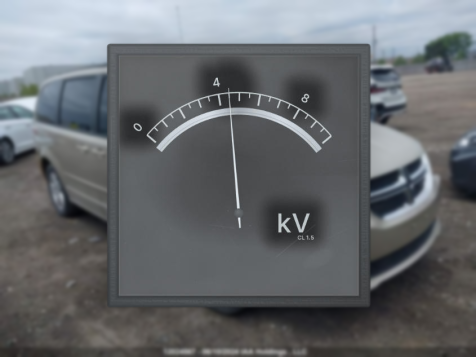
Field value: 4.5 kV
